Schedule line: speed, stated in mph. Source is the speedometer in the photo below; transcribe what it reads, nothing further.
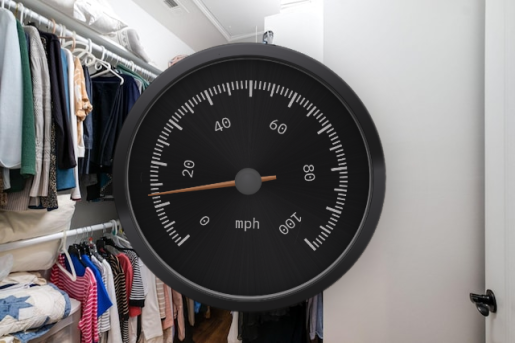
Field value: 13 mph
